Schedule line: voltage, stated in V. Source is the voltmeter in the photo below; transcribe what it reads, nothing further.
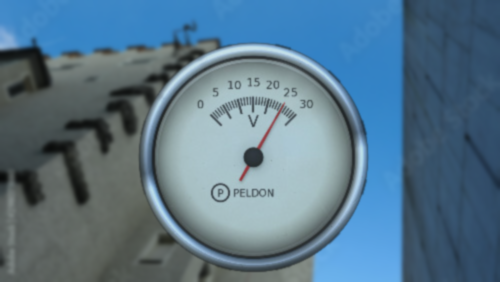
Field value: 25 V
